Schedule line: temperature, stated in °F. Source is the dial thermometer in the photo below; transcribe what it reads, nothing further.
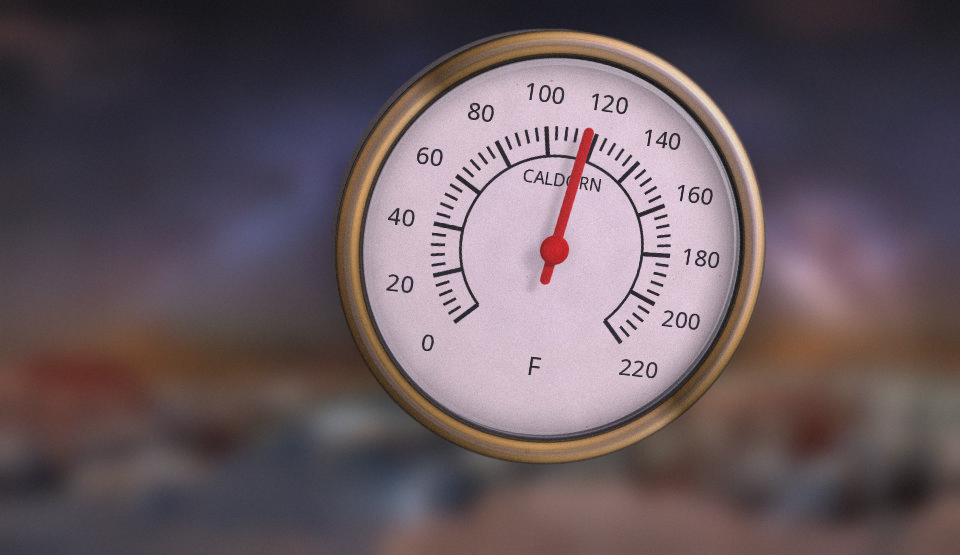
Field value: 116 °F
